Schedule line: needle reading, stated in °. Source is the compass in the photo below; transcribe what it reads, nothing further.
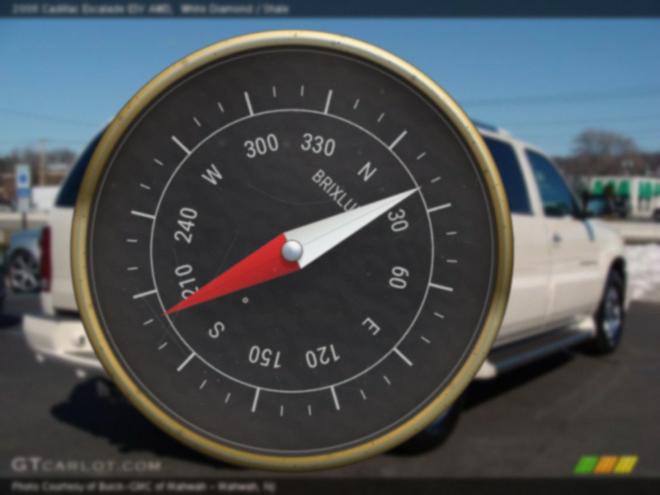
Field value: 200 °
